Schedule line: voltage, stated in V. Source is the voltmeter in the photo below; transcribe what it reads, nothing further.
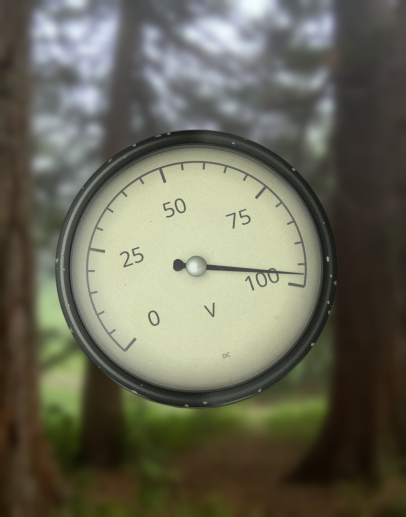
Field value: 97.5 V
